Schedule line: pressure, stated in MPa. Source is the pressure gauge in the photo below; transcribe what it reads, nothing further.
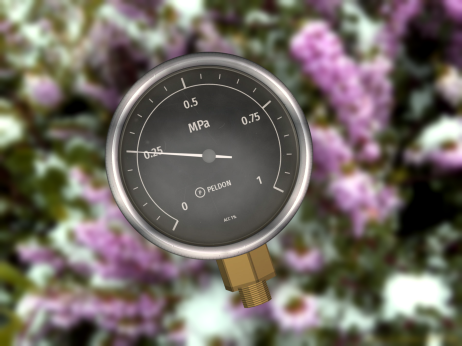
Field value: 0.25 MPa
